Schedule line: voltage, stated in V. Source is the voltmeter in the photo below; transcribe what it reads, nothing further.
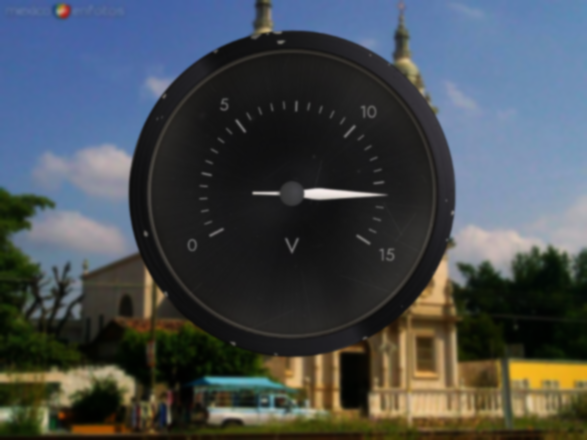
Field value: 13 V
